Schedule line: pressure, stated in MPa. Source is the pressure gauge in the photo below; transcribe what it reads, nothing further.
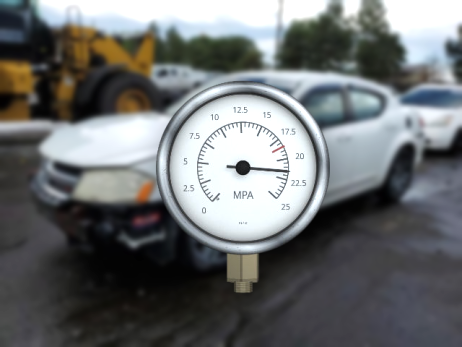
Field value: 21.5 MPa
